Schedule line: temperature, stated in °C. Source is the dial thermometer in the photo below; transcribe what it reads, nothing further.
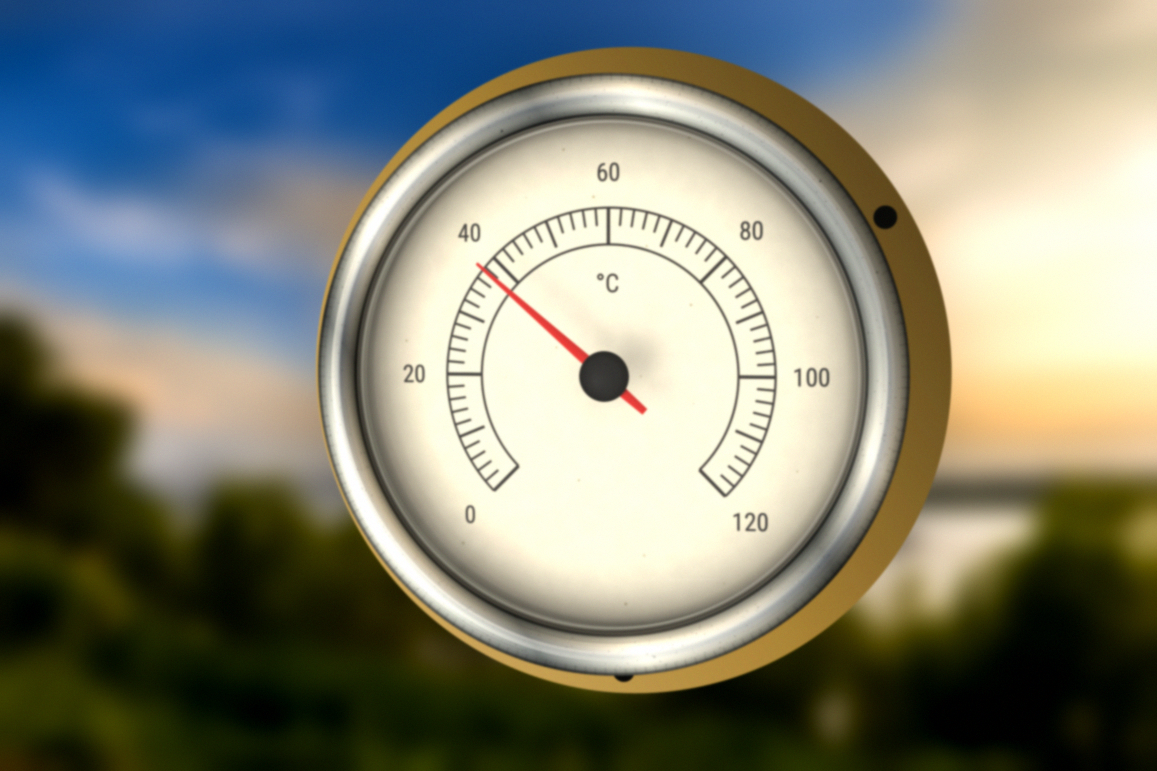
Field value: 38 °C
